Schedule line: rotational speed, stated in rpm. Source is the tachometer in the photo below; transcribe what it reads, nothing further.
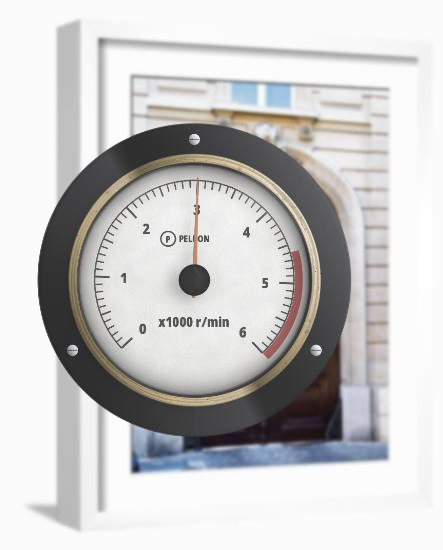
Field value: 3000 rpm
